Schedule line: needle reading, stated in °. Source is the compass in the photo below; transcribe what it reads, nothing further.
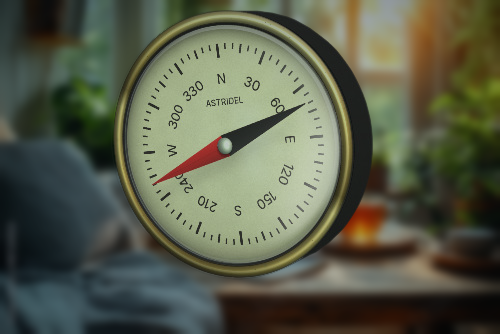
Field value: 250 °
